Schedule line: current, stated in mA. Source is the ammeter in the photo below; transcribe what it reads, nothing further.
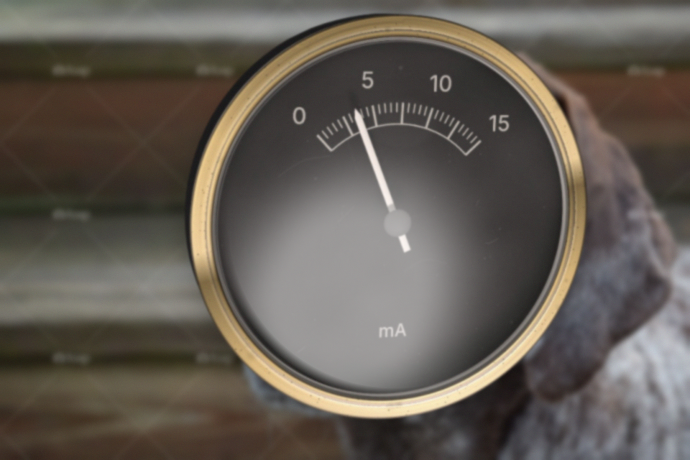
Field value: 3.5 mA
